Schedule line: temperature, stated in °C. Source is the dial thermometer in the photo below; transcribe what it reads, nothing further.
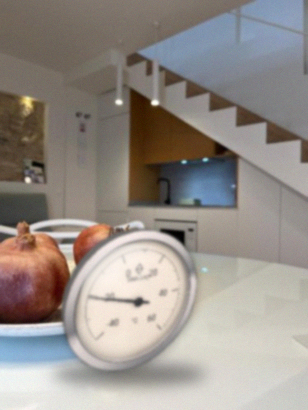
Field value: -20 °C
